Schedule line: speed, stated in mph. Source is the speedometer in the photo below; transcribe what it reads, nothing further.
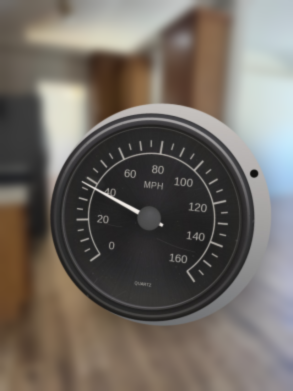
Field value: 37.5 mph
